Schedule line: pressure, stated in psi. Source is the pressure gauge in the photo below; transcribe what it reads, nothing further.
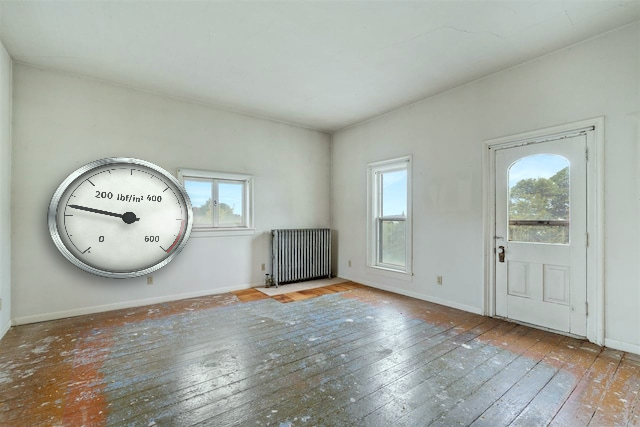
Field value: 125 psi
